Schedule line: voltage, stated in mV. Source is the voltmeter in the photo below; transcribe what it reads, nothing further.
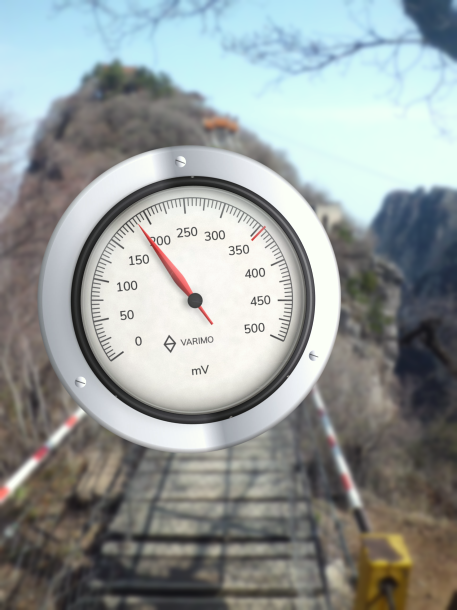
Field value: 185 mV
